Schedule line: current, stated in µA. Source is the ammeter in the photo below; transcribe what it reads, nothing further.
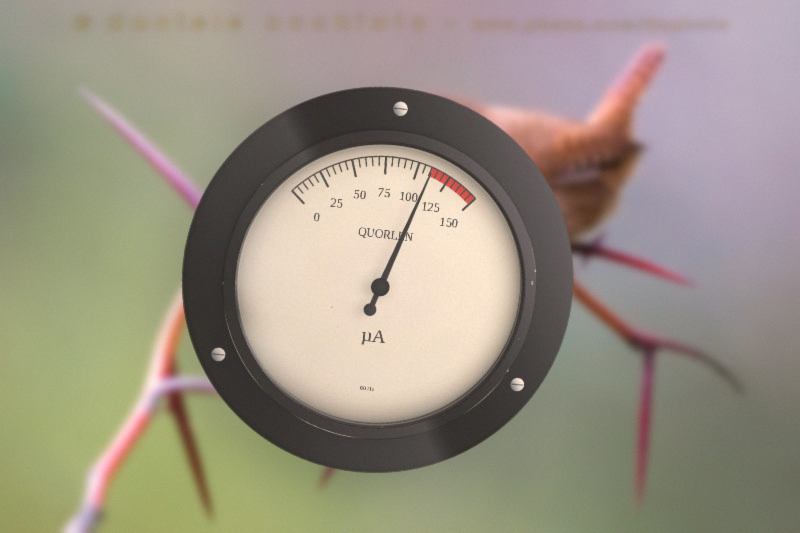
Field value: 110 µA
